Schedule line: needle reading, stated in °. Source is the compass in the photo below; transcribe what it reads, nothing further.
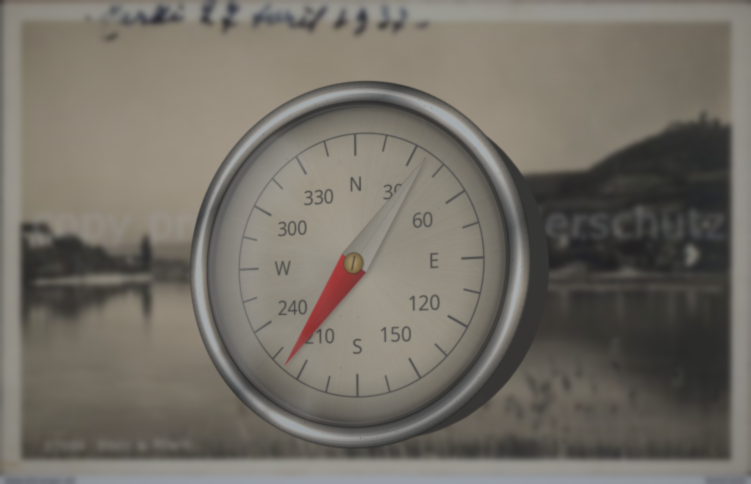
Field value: 217.5 °
